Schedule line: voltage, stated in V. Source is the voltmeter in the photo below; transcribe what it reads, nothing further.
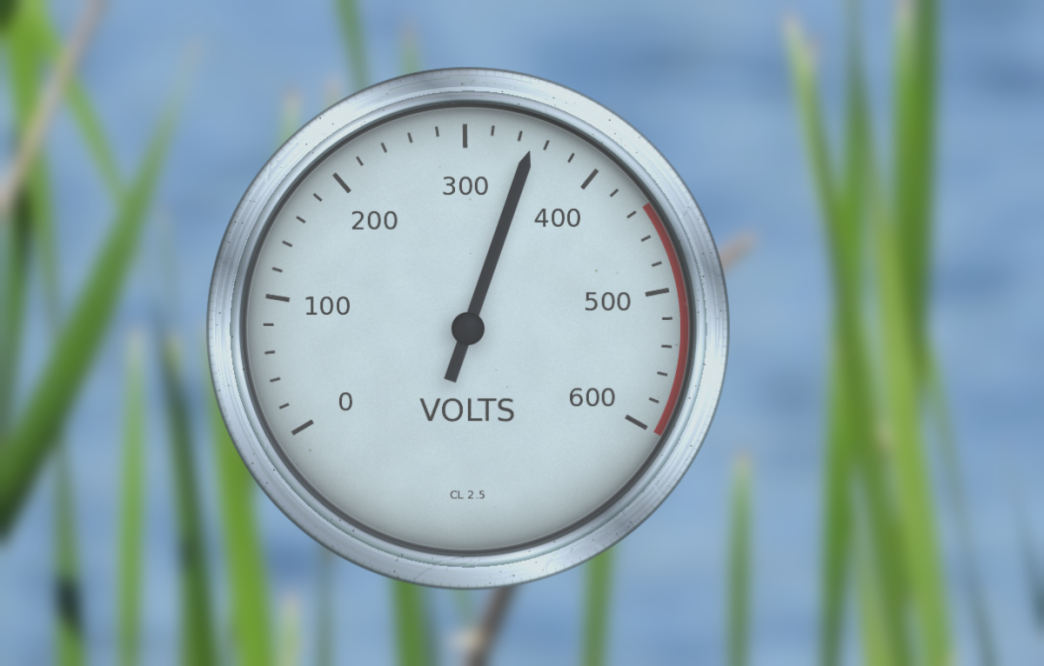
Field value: 350 V
